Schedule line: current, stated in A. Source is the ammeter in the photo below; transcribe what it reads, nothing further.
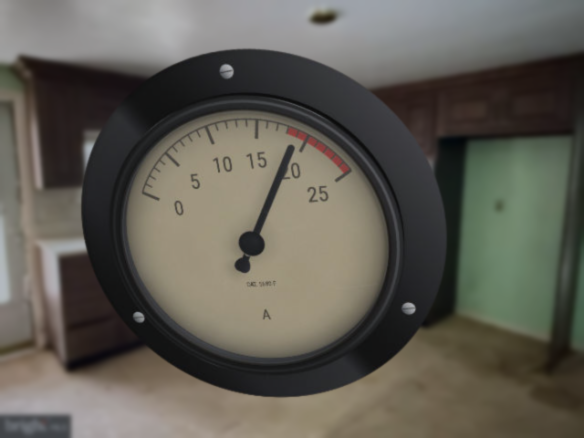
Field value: 19 A
